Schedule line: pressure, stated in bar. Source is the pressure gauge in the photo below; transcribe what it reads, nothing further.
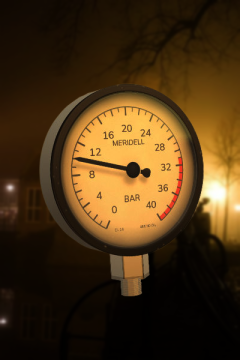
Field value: 10 bar
